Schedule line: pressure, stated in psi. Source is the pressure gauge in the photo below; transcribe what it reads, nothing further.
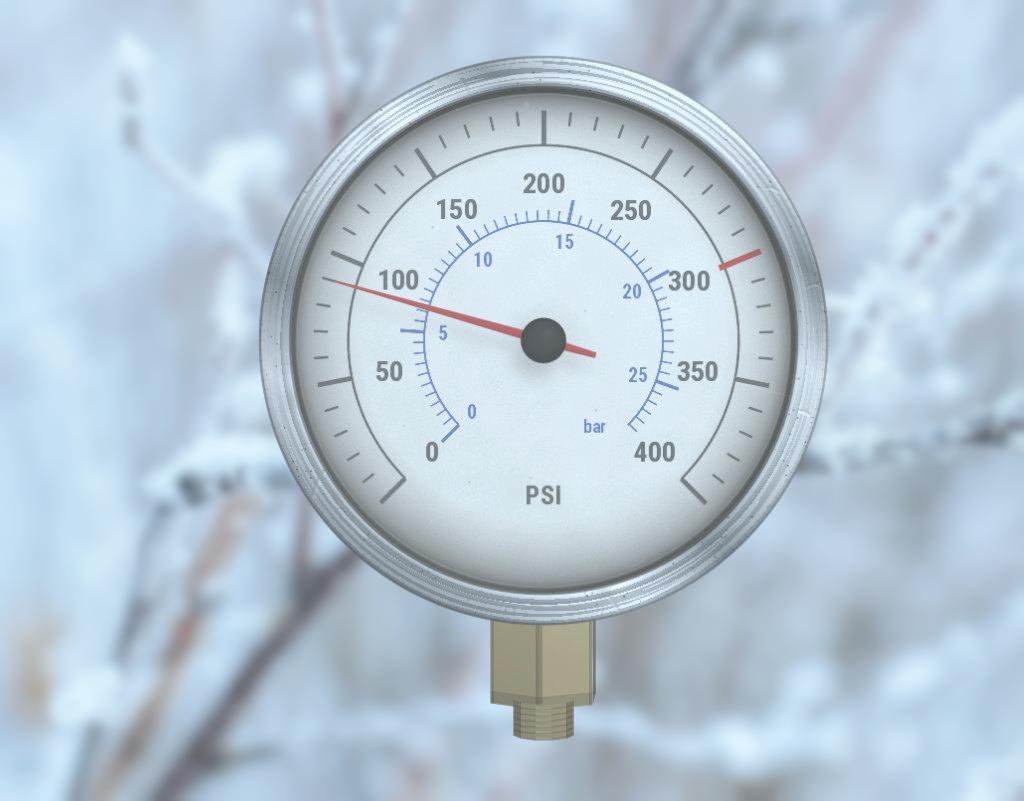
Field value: 90 psi
